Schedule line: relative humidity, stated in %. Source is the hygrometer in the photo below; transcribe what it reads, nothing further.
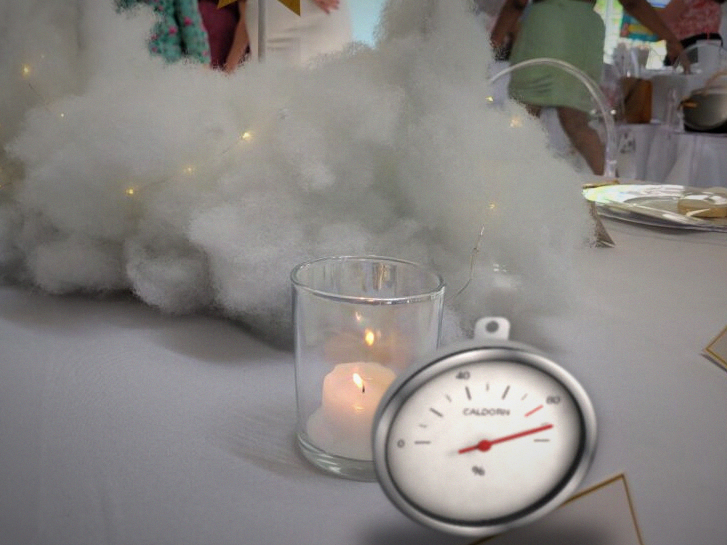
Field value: 90 %
